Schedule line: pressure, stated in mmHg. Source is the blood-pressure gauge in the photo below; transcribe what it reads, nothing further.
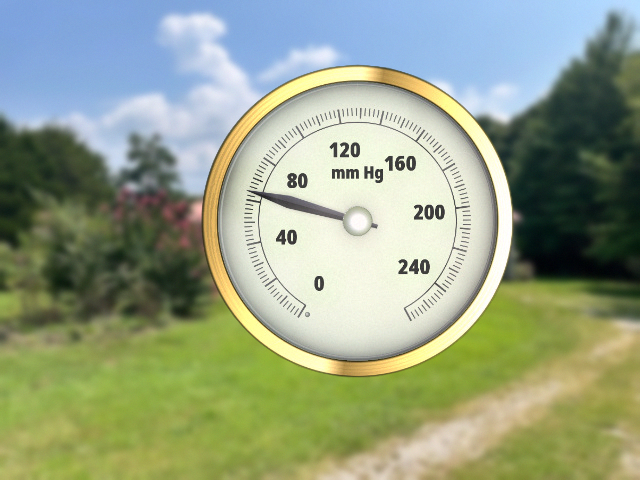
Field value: 64 mmHg
